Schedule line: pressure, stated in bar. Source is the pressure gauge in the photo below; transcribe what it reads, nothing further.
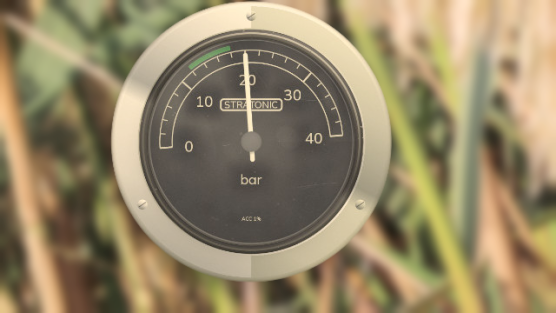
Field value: 20 bar
